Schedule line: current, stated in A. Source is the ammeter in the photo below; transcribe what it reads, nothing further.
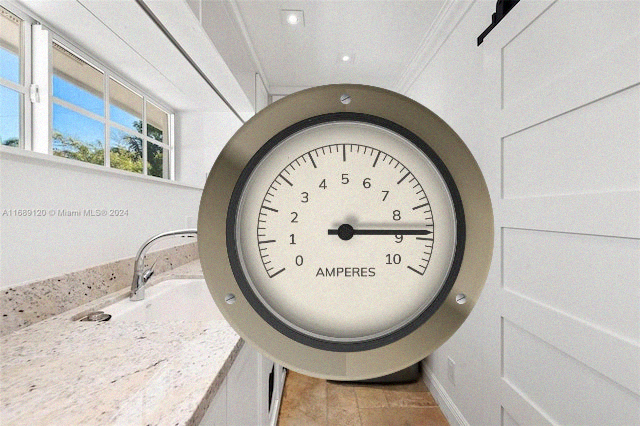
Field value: 8.8 A
